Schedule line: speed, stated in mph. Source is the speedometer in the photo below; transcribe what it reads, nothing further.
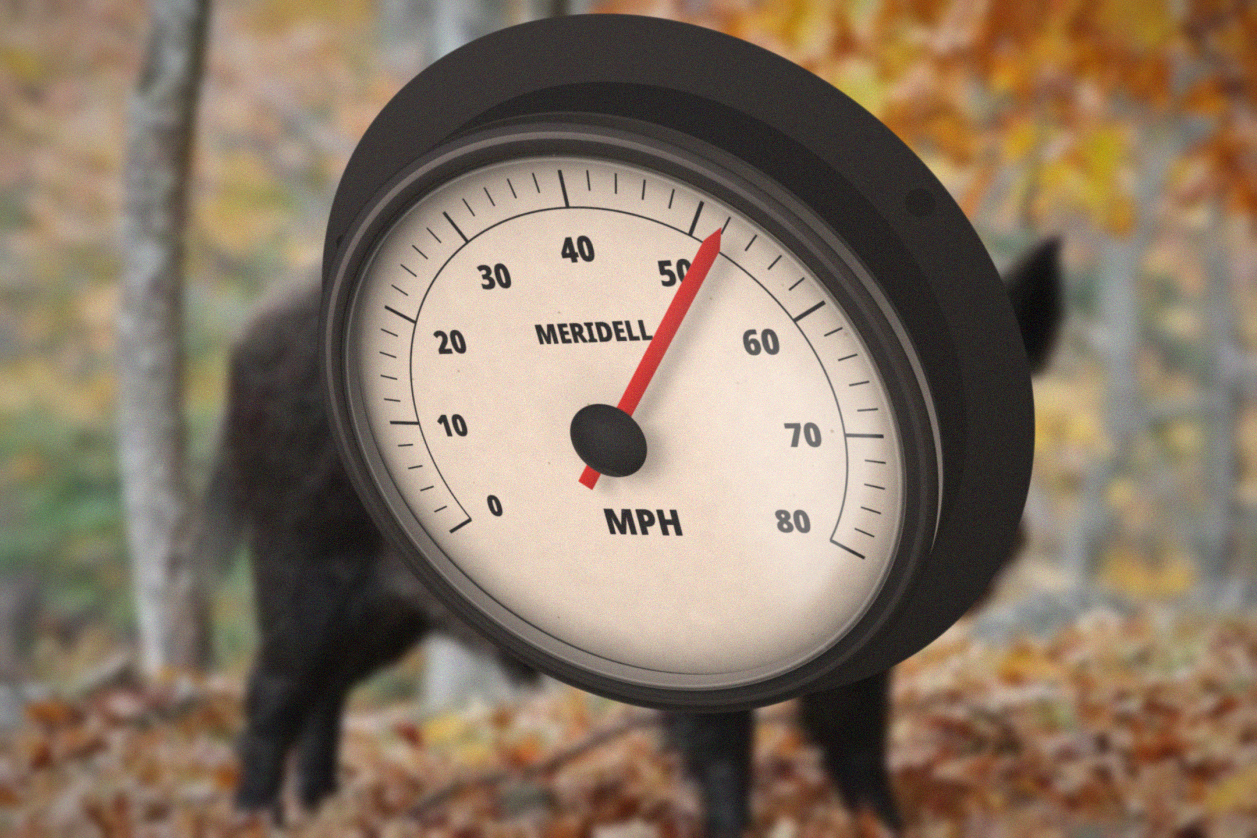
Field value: 52 mph
